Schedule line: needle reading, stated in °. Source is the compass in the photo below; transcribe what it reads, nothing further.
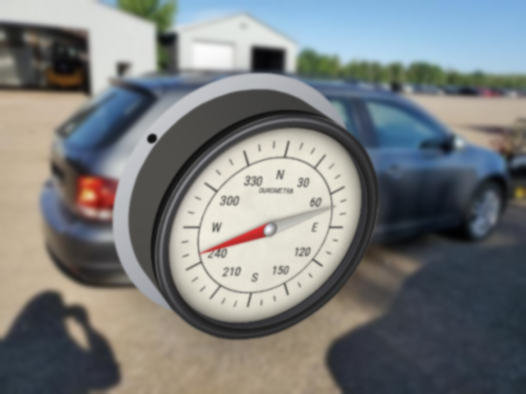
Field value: 250 °
